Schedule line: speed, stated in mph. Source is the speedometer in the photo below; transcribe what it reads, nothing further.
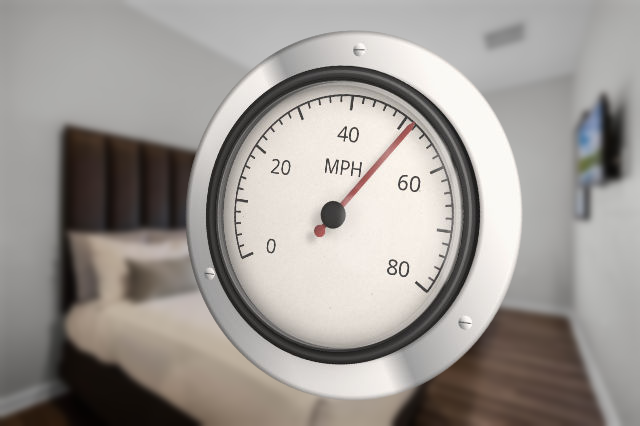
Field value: 52 mph
